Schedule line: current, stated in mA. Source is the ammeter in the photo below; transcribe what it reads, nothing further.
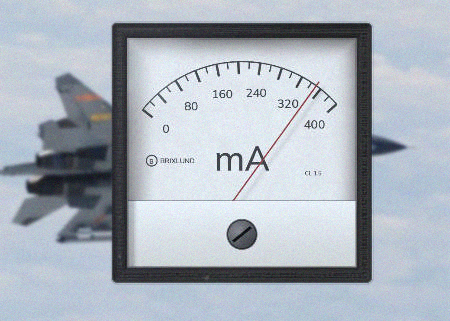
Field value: 350 mA
